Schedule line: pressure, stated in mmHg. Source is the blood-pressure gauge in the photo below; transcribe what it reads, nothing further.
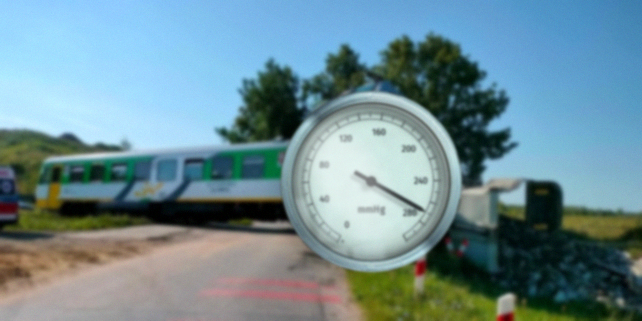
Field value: 270 mmHg
